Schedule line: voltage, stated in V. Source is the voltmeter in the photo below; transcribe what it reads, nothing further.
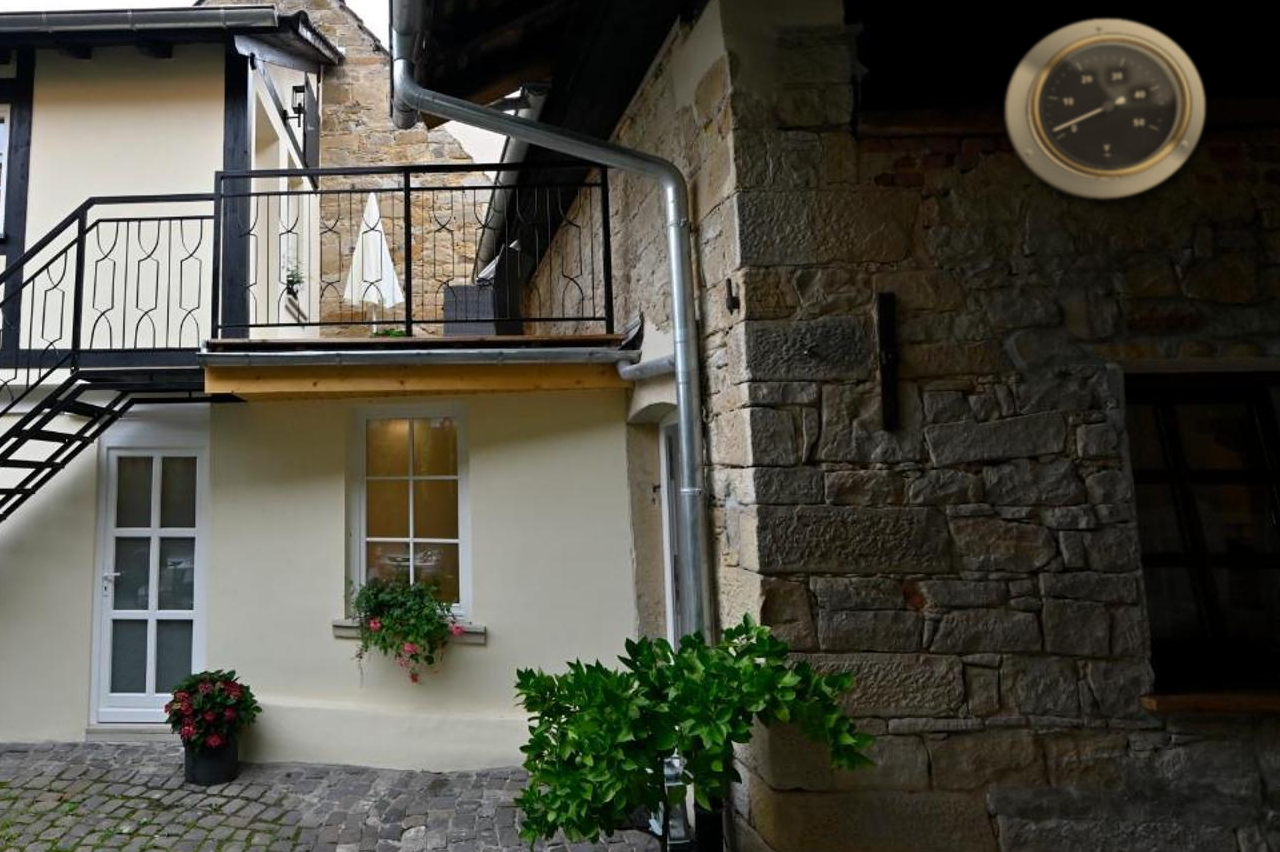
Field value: 2 V
